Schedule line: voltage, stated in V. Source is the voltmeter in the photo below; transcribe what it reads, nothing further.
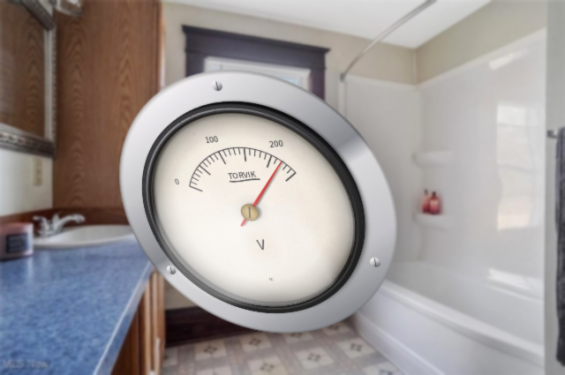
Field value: 220 V
